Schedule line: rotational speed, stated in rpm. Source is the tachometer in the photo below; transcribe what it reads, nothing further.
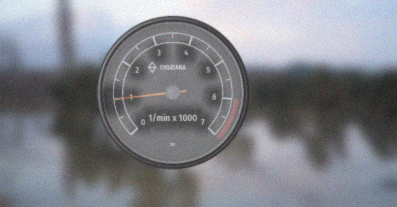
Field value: 1000 rpm
